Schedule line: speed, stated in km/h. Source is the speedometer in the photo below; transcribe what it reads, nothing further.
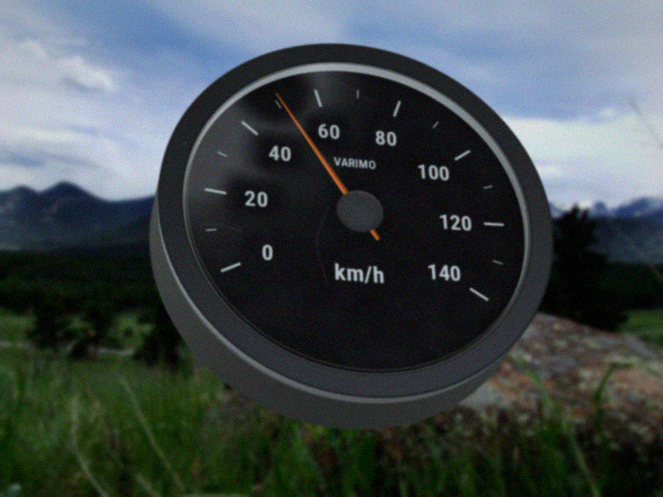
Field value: 50 km/h
